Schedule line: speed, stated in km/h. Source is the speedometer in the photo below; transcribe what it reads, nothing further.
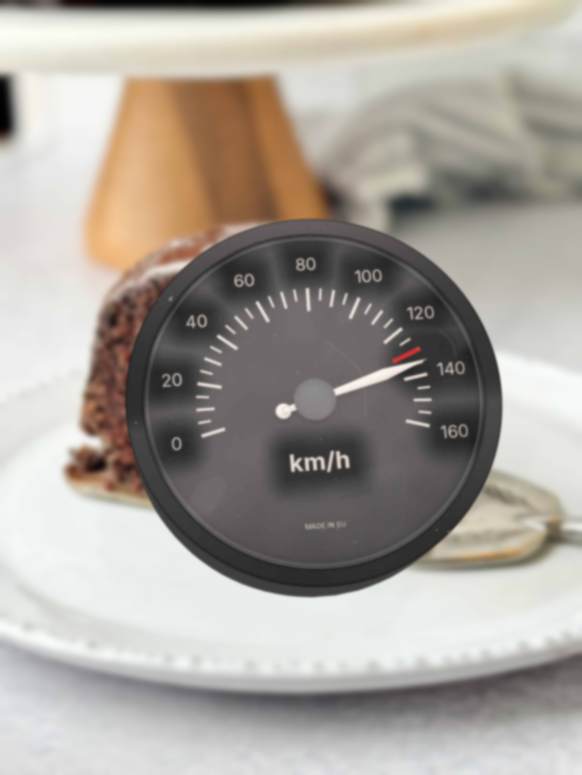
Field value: 135 km/h
